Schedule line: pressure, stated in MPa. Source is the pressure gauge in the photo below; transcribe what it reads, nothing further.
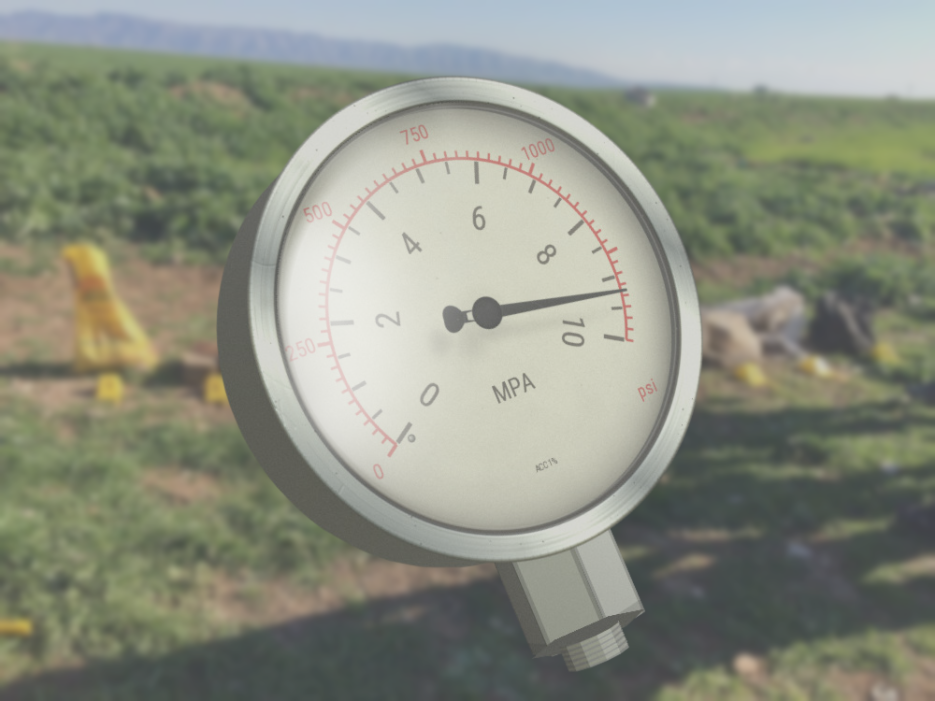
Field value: 9.25 MPa
